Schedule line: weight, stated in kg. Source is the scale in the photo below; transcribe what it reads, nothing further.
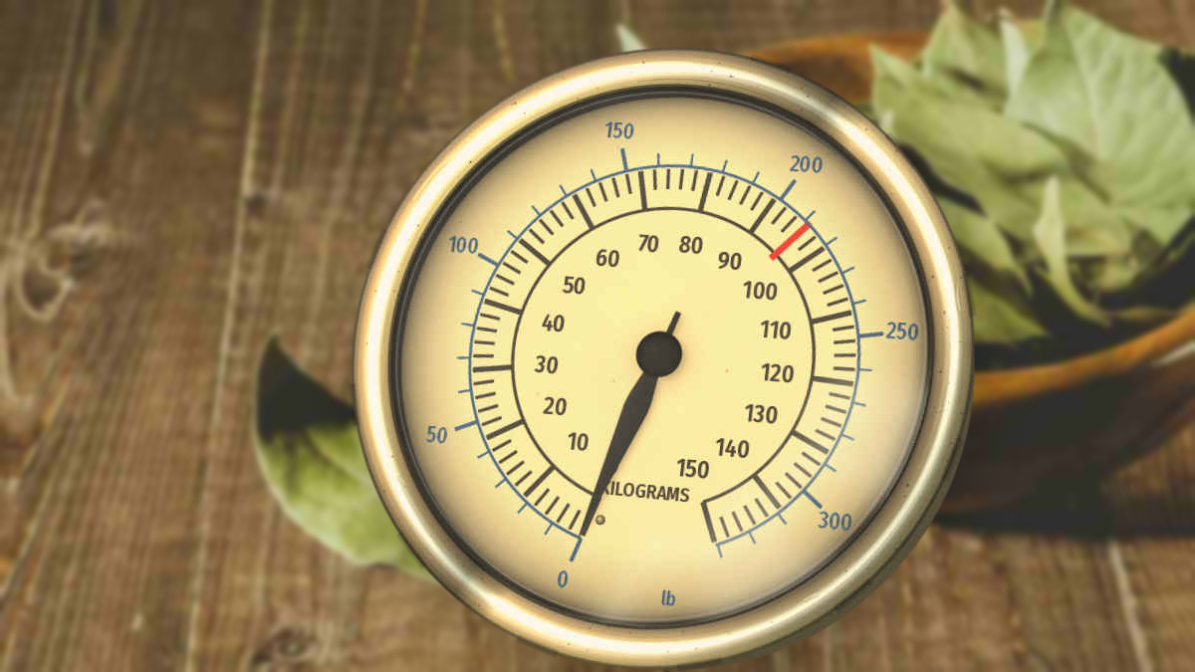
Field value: 0 kg
